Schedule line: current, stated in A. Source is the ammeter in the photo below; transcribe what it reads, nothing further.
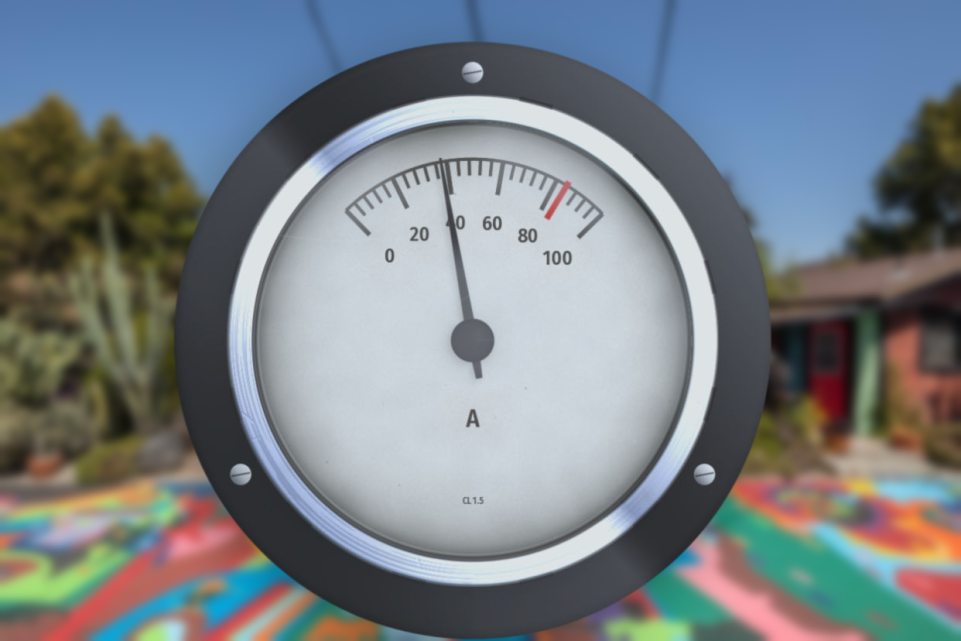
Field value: 38 A
